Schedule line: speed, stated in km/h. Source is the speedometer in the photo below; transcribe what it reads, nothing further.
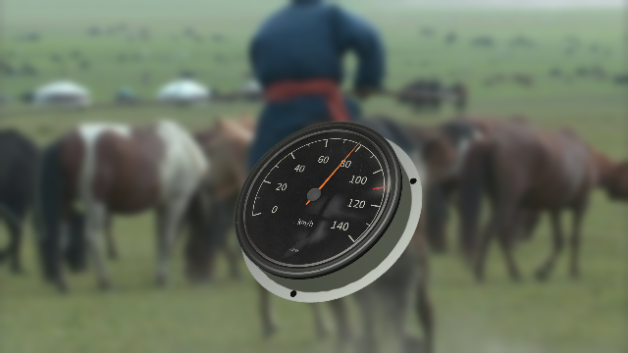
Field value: 80 km/h
